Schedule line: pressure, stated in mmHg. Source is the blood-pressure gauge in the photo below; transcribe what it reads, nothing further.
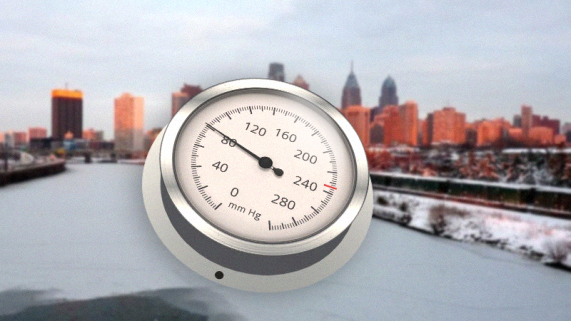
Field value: 80 mmHg
